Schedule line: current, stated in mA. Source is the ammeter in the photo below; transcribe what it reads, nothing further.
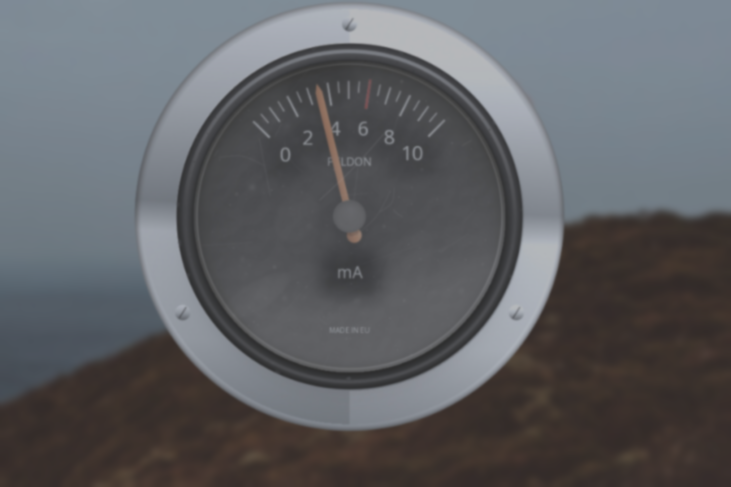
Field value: 3.5 mA
